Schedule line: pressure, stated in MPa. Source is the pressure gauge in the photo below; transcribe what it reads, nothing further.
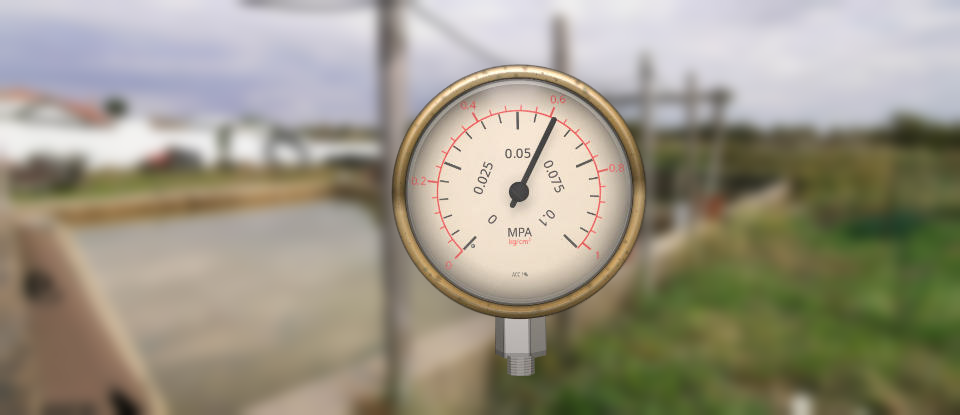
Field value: 0.06 MPa
